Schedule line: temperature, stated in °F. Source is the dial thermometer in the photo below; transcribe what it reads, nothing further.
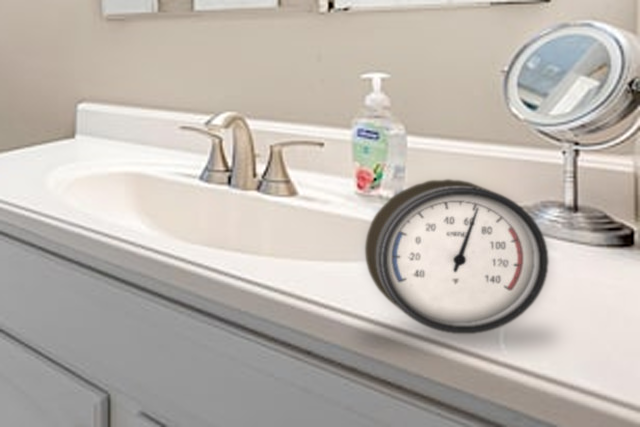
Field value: 60 °F
